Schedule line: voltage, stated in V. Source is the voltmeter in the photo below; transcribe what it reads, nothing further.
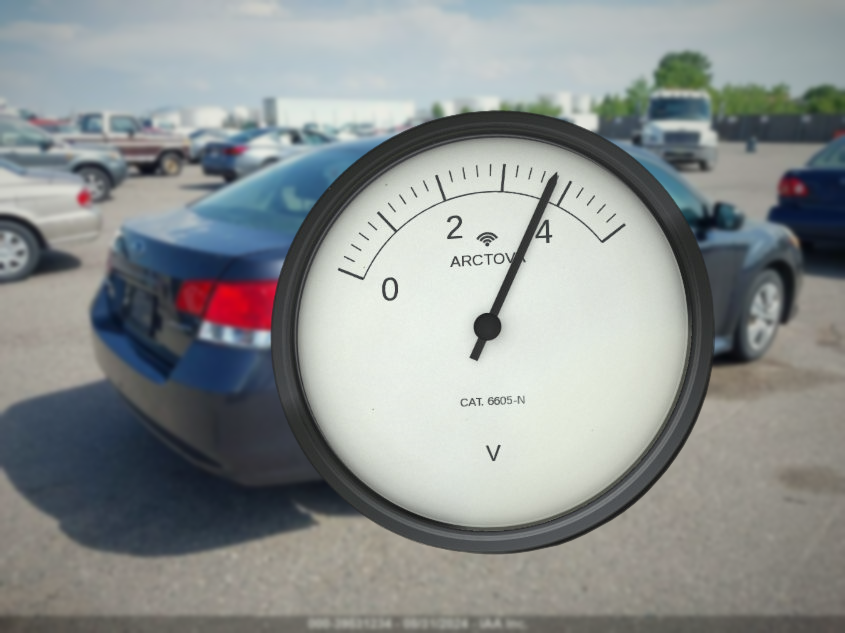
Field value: 3.8 V
